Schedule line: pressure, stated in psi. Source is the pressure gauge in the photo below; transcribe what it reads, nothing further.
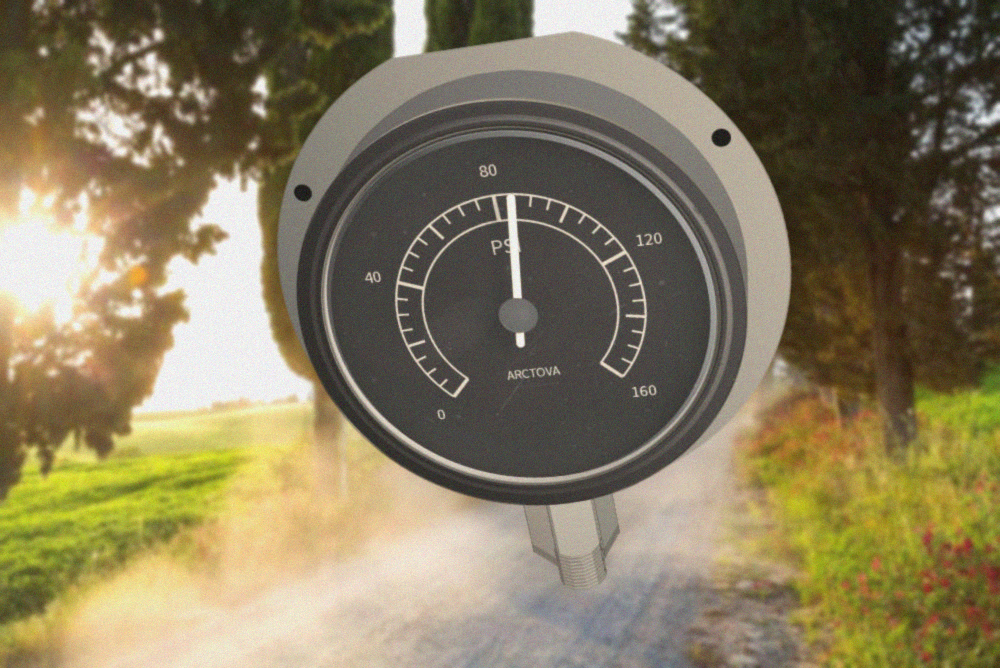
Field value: 85 psi
